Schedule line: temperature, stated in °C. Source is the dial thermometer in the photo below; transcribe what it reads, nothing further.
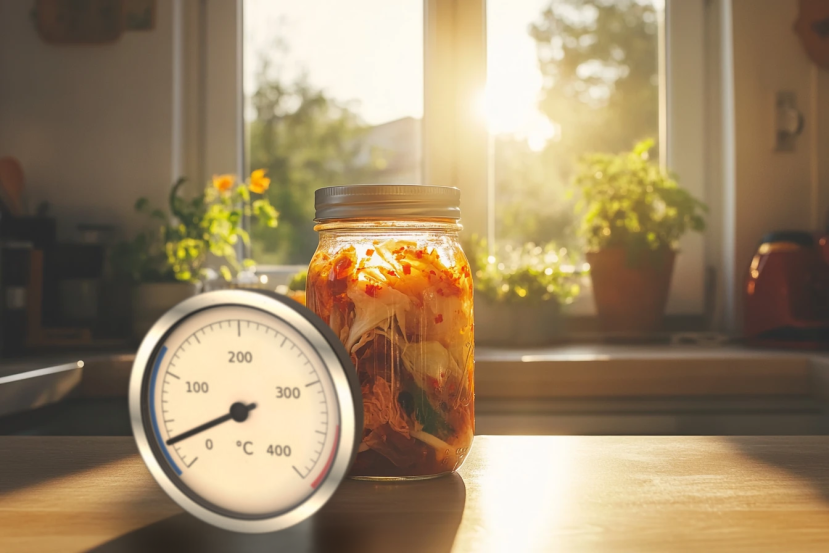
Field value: 30 °C
